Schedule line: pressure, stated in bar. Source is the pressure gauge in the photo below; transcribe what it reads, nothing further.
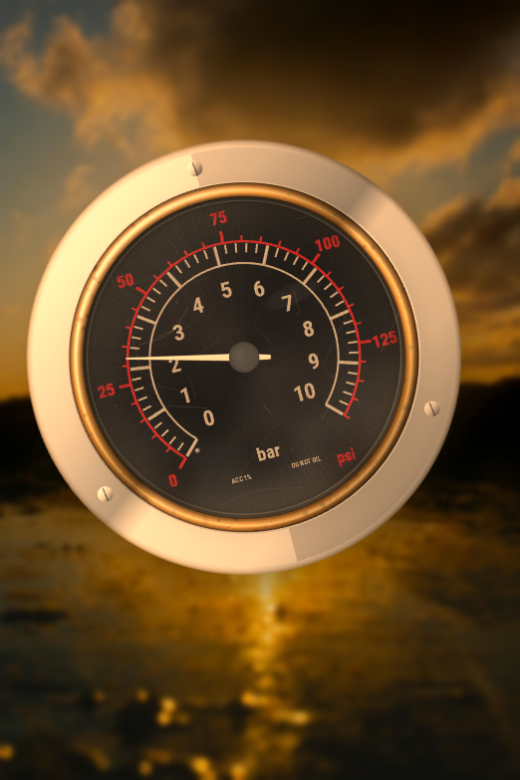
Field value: 2.2 bar
